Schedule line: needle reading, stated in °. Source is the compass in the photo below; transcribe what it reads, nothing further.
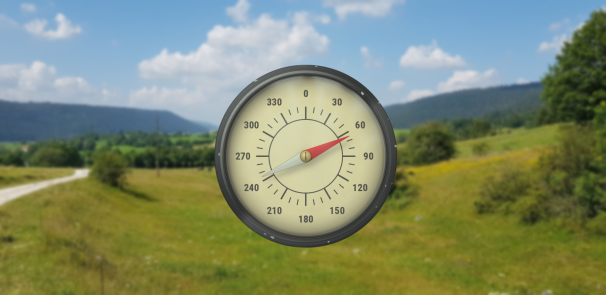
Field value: 65 °
